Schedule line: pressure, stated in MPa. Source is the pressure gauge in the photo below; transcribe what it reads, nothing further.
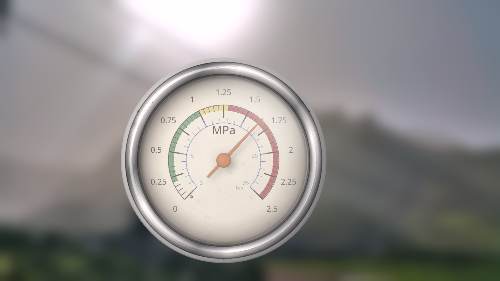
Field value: 1.65 MPa
